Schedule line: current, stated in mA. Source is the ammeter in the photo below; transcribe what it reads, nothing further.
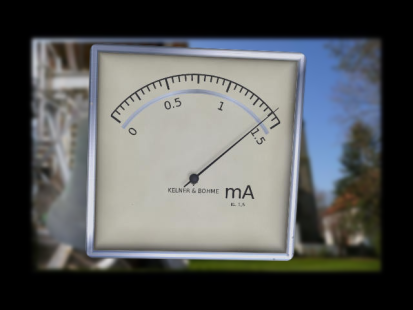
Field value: 1.4 mA
